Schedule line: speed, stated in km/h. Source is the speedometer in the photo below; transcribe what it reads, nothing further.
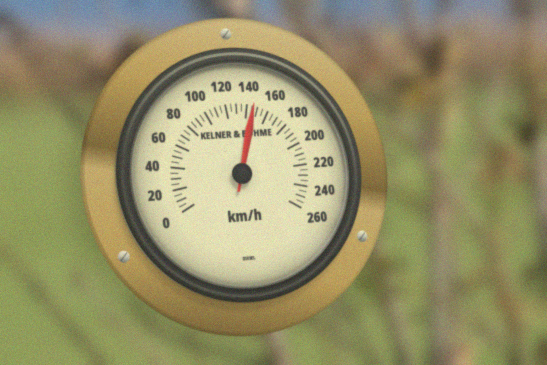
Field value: 145 km/h
